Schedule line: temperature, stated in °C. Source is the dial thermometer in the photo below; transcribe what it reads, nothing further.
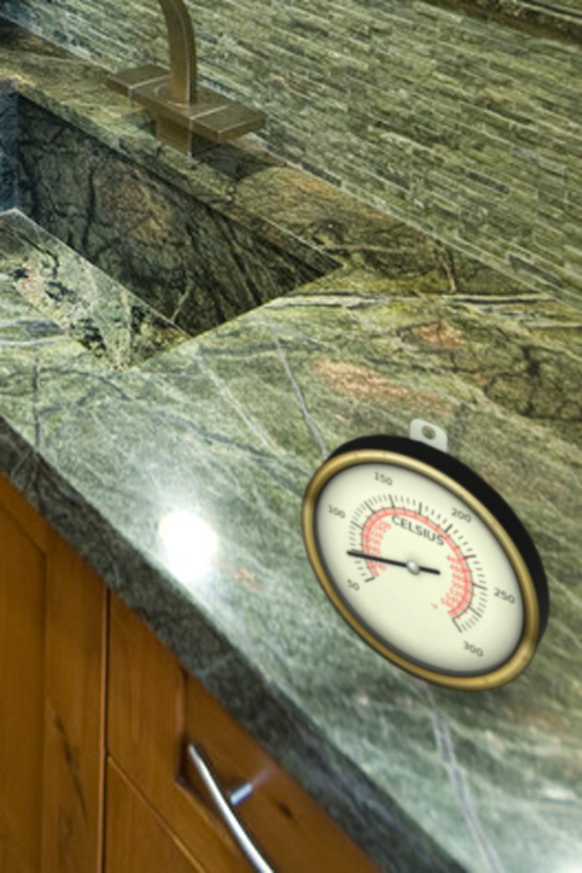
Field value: 75 °C
